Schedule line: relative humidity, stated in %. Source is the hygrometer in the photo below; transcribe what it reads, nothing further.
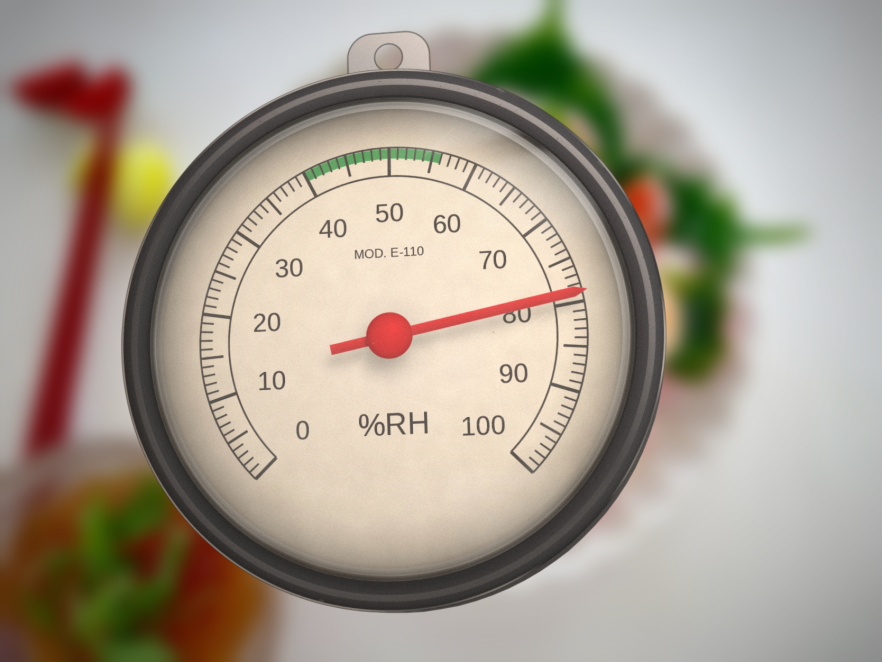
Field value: 79 %
